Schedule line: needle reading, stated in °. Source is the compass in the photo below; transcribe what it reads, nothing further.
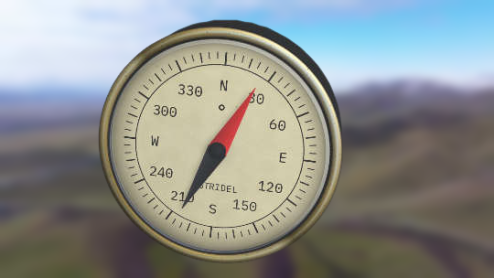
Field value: 25 °
